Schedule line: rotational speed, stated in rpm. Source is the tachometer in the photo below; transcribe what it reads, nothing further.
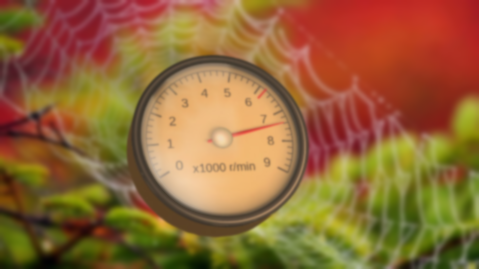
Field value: 7400 rpm
